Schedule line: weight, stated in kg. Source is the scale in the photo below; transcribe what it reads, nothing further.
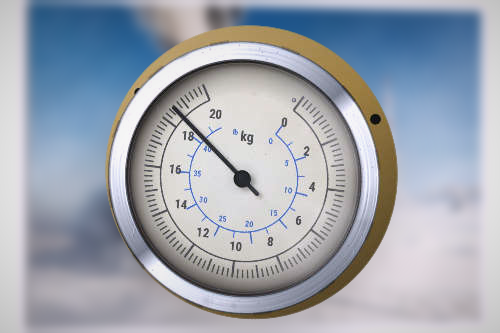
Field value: 18.6 kg
